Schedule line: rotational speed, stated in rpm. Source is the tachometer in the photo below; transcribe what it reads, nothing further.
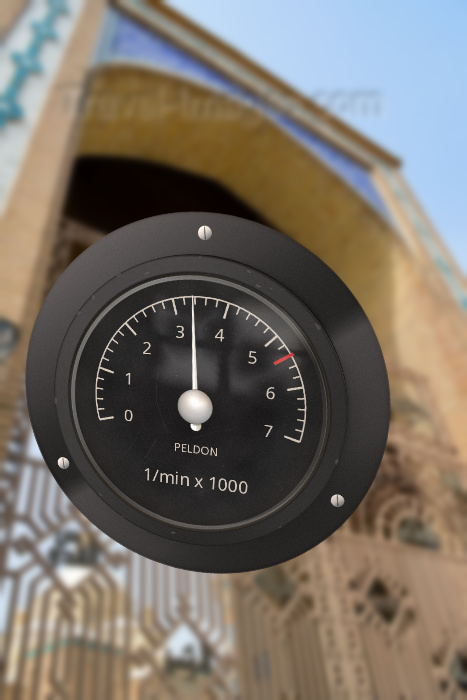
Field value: 3400 rpm
